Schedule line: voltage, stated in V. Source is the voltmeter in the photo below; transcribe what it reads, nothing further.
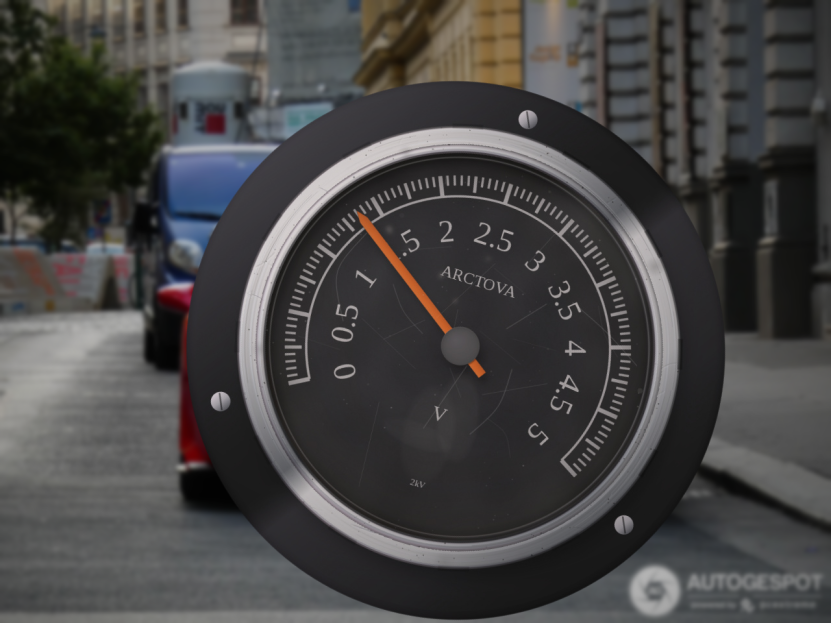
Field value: 1.35 V
